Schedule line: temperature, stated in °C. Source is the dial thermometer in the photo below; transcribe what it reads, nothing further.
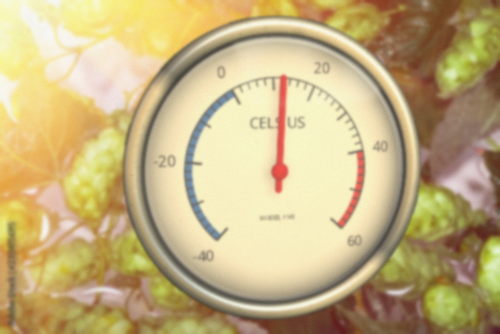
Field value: 12 °C
